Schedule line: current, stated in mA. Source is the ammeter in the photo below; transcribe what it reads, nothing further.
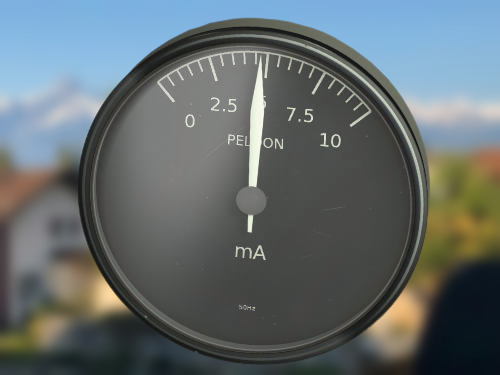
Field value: 4.75 mA
